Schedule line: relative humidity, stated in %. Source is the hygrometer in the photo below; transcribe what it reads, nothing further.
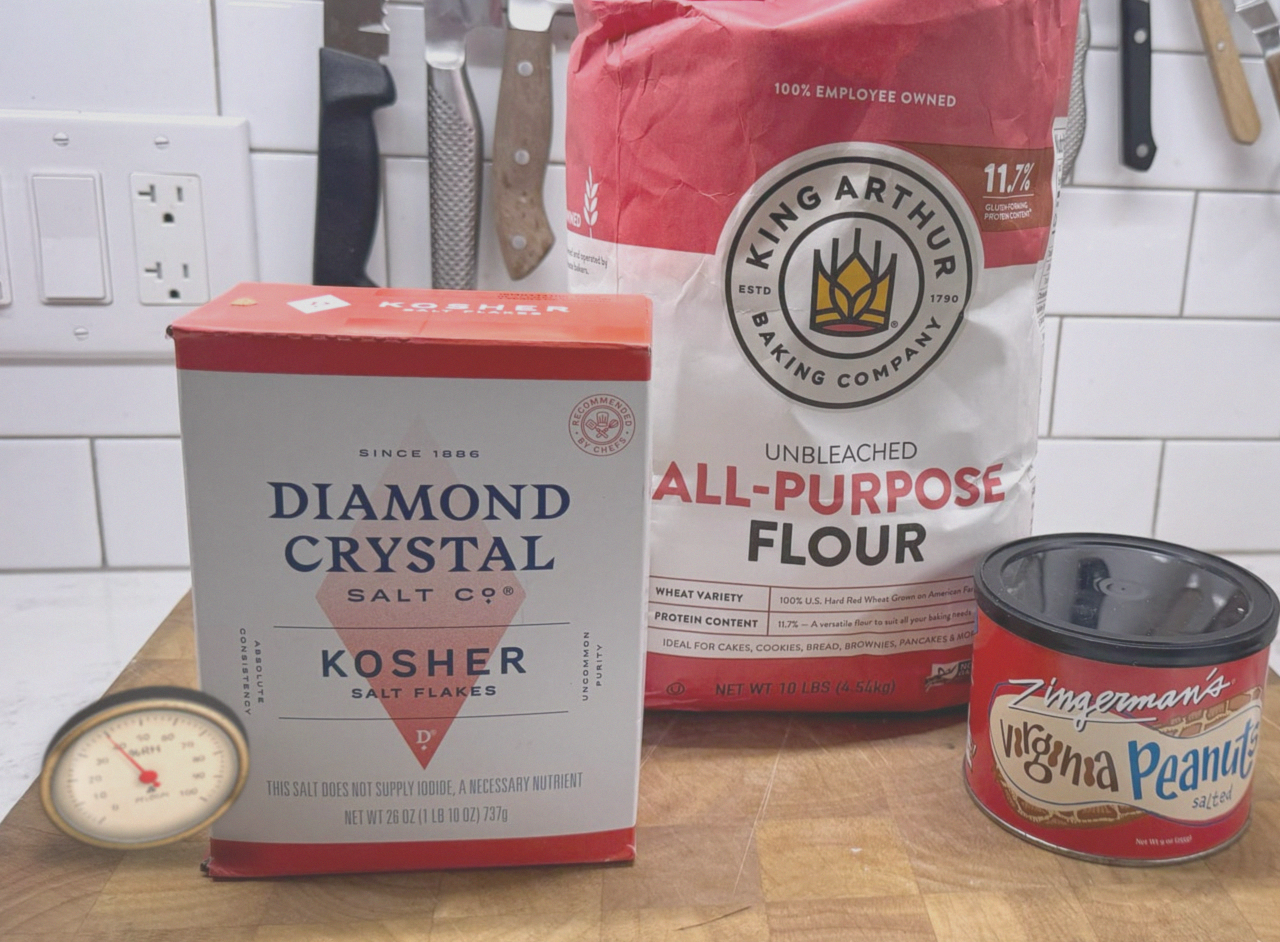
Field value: 40 %
